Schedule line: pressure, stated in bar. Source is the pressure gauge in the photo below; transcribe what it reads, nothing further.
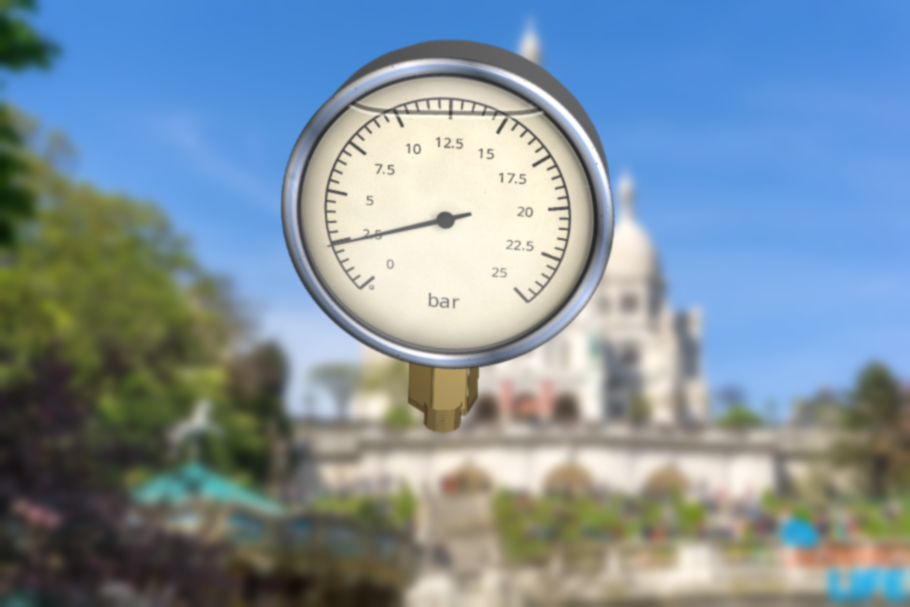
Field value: 2.5 bar
